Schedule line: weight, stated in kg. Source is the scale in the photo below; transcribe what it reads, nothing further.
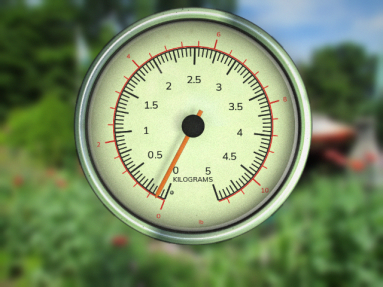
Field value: 0.1 kg
